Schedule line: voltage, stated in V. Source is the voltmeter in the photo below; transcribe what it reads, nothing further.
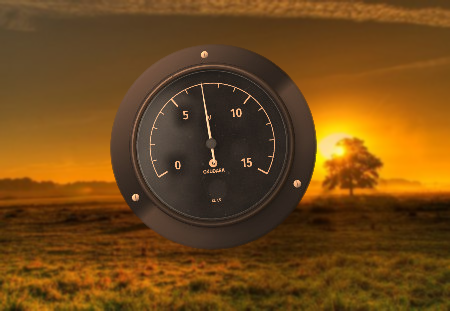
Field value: 7 V
